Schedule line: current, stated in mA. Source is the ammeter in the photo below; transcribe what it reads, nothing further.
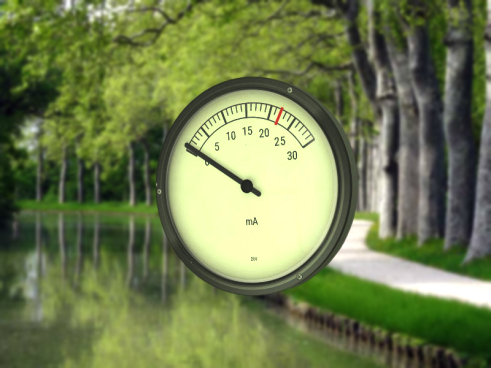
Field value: 1 mA
